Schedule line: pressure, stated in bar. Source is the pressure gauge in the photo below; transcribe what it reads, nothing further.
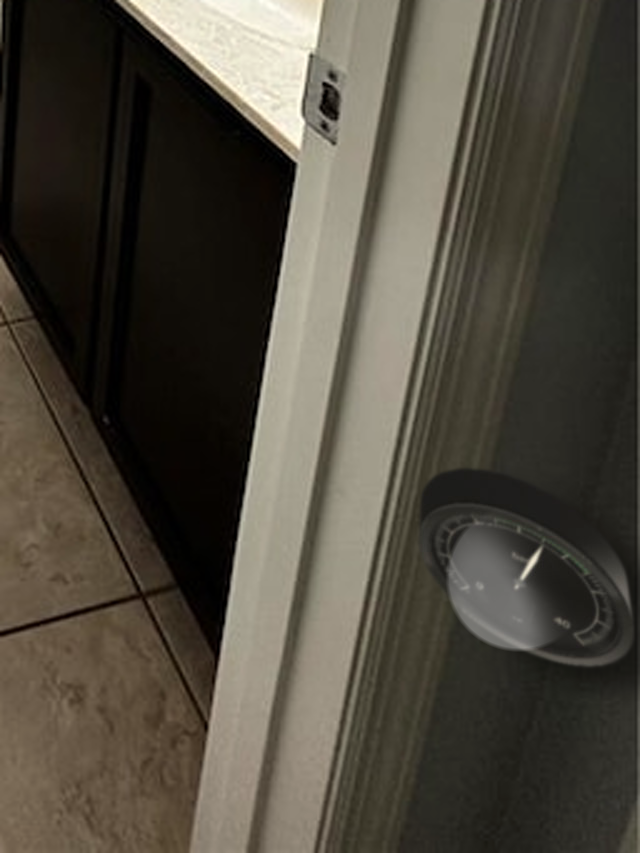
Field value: 22.5 bar
